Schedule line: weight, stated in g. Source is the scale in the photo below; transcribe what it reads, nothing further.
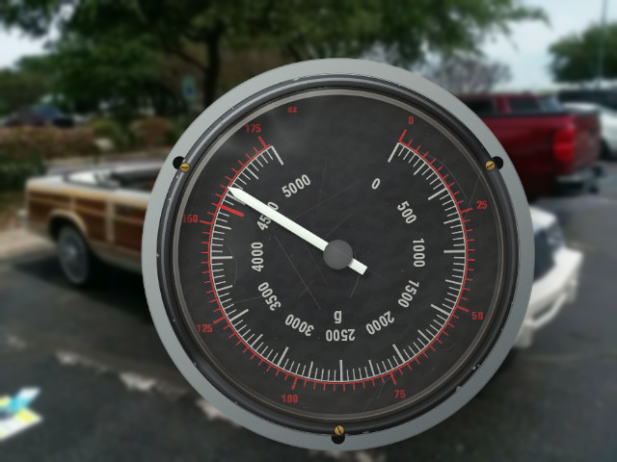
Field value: 4550 g
